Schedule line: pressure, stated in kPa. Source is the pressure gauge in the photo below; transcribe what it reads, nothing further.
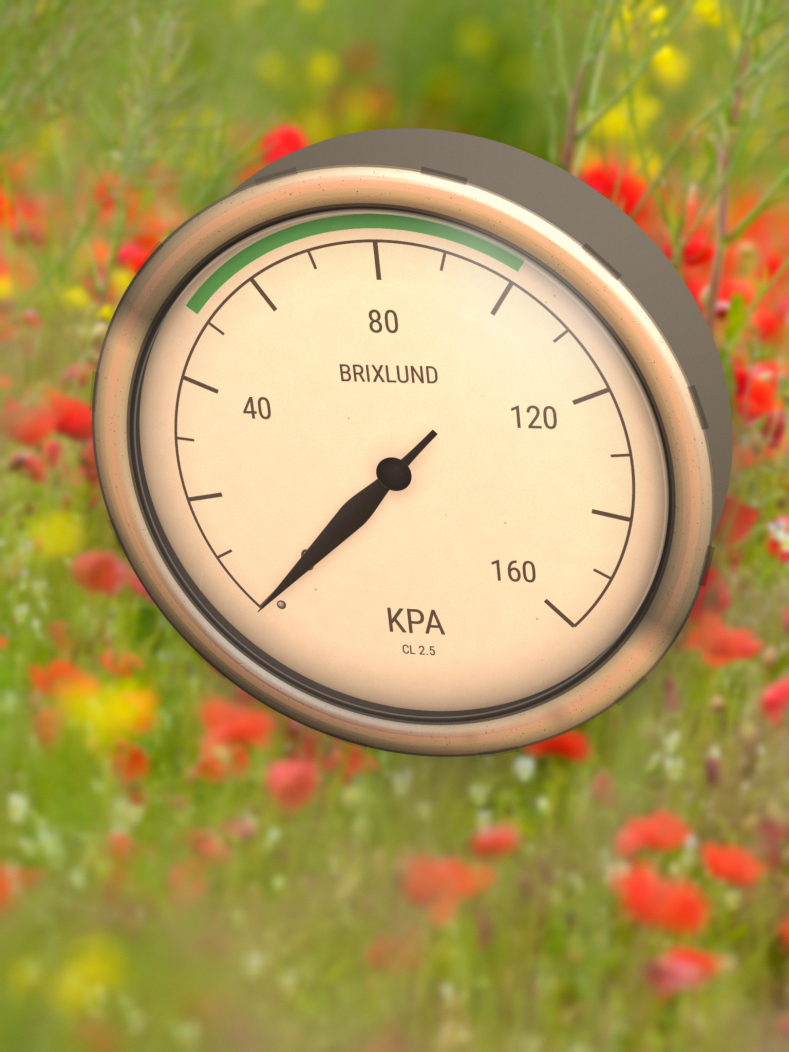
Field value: 0 kPa
